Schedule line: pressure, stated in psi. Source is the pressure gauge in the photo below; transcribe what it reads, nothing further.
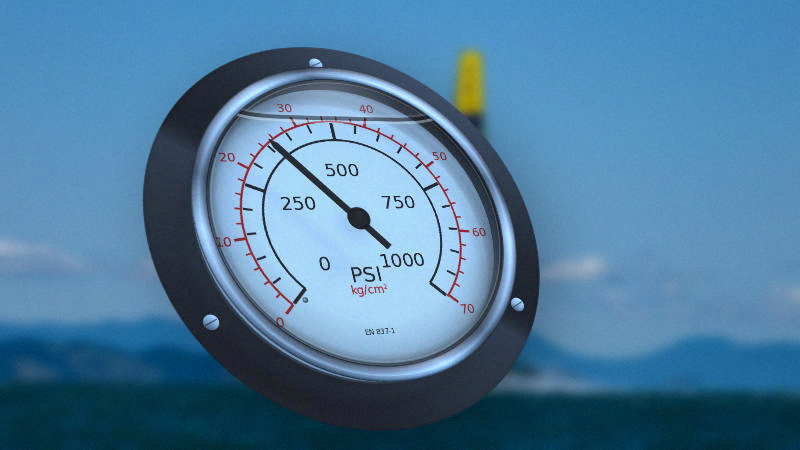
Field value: 350 psi
